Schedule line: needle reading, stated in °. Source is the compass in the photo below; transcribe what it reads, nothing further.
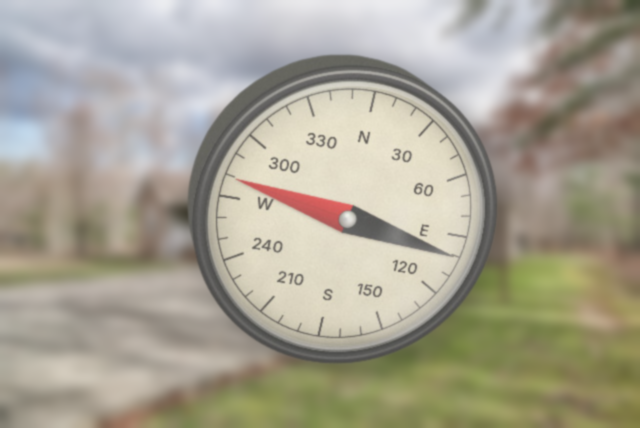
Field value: 280 °
